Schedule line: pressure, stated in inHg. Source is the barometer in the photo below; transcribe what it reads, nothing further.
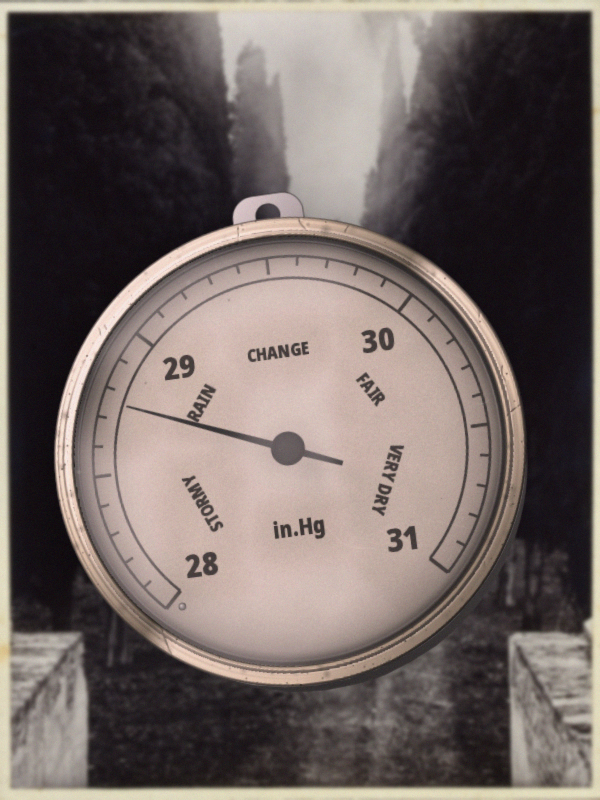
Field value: 28.75 inHg
